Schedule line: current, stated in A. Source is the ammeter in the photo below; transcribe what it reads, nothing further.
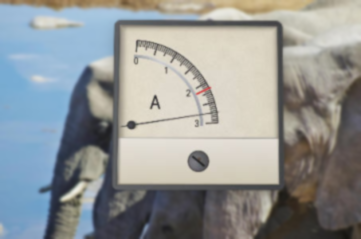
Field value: 2.75 A
